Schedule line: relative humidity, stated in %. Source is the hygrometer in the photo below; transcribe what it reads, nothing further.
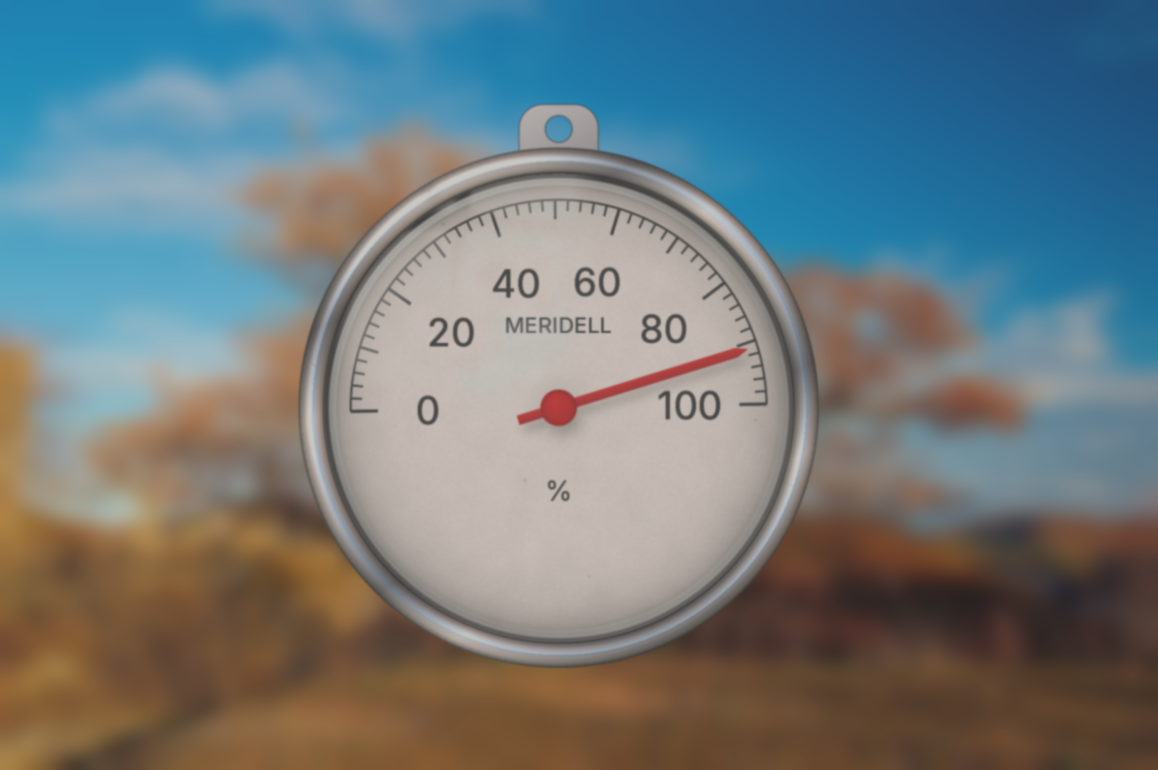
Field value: 91 %
